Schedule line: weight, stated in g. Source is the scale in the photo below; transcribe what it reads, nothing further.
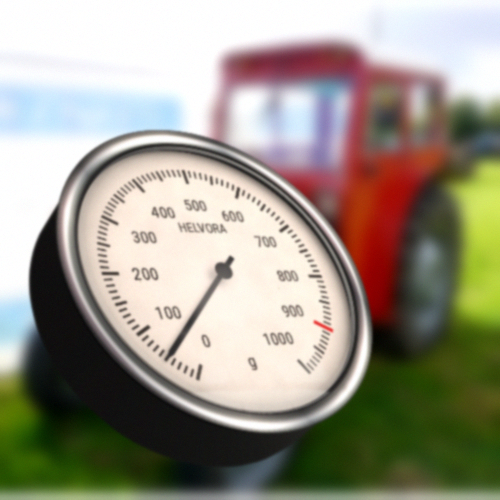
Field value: 50 g
